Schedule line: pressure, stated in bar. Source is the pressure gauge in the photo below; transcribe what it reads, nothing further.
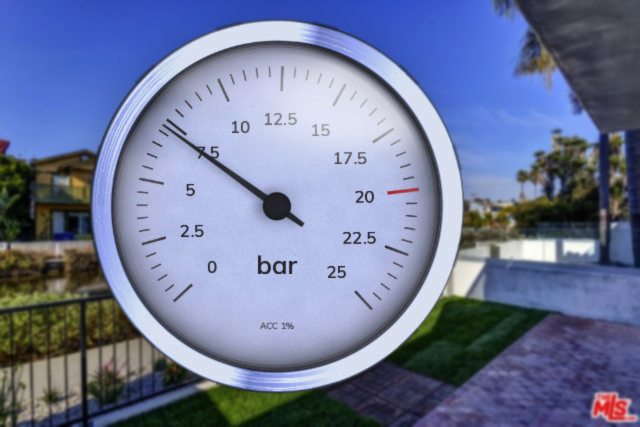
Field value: 7.25 bar
